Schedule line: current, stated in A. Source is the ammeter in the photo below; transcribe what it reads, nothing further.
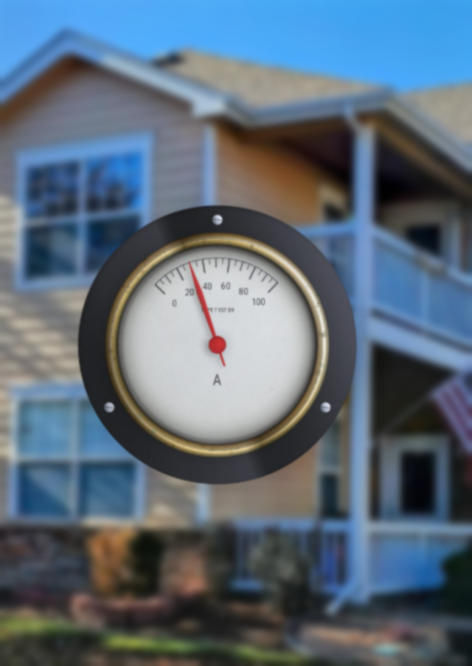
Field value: 30 A
